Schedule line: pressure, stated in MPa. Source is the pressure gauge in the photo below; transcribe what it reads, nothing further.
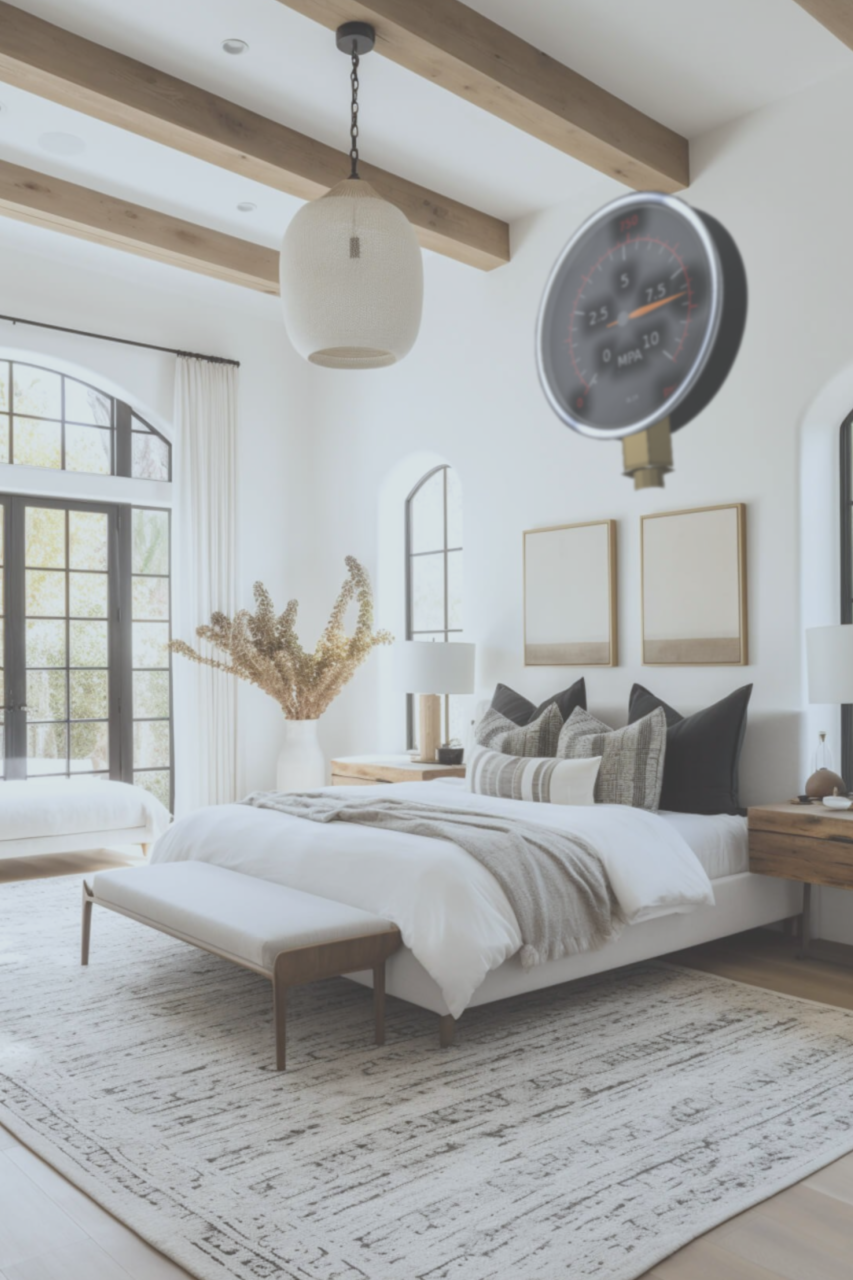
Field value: 8.25 MPa
